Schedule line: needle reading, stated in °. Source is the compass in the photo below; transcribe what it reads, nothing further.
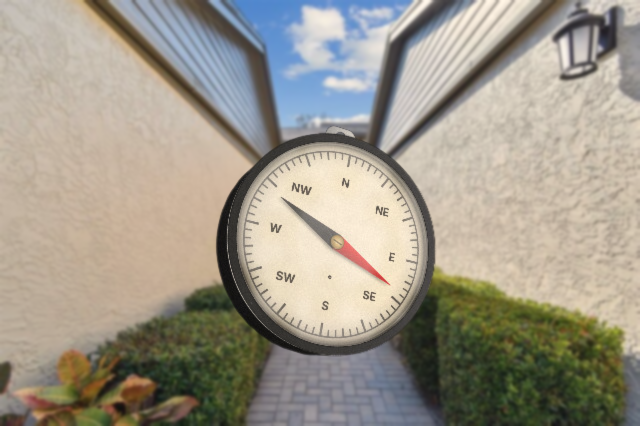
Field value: 115 °
